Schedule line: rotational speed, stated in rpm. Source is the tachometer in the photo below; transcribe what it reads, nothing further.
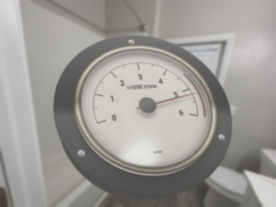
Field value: 5250 rpm
